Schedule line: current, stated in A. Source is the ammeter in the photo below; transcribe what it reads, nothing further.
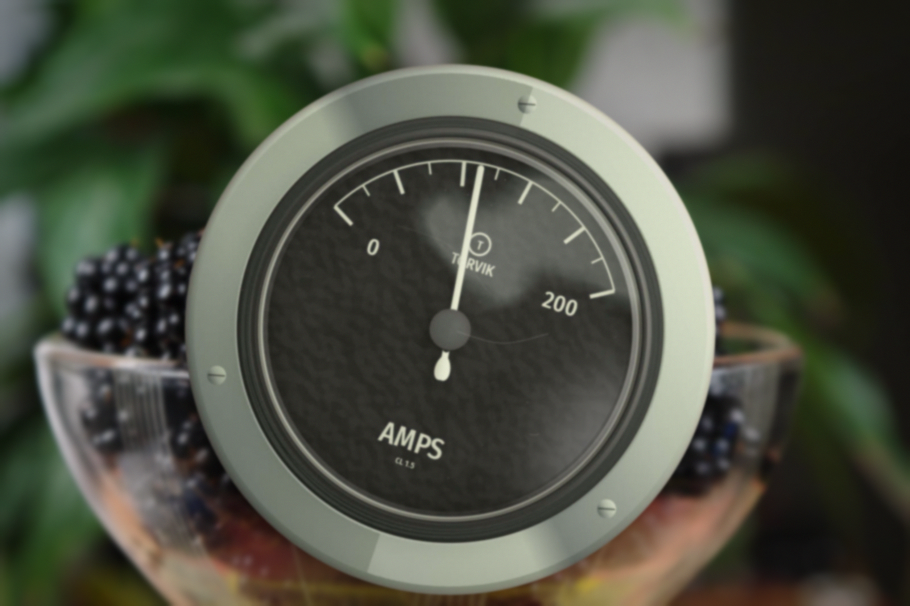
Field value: 90 A
